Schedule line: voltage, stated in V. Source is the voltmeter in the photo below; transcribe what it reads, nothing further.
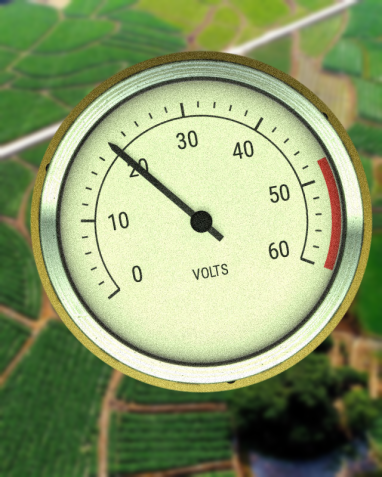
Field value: 20 V
